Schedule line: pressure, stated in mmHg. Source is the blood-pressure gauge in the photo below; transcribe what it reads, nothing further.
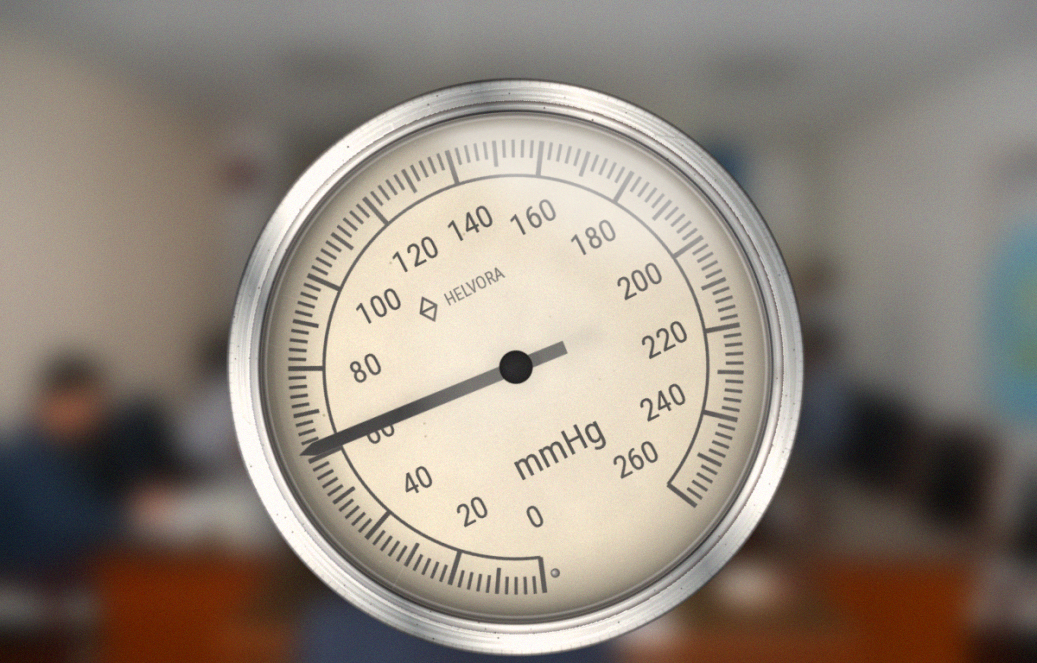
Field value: 62 mmHg
